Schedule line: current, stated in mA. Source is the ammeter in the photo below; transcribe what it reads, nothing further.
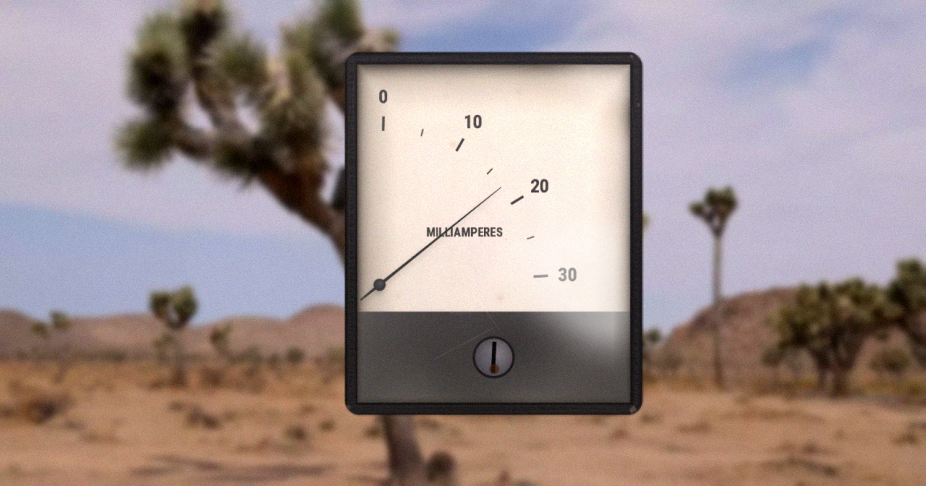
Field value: 17.5 mA
